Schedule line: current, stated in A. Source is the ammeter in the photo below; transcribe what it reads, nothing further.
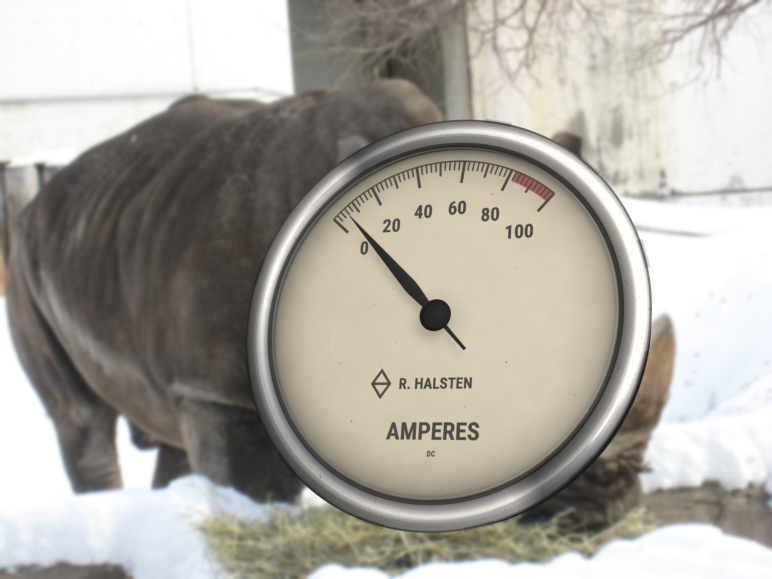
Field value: 6 A
